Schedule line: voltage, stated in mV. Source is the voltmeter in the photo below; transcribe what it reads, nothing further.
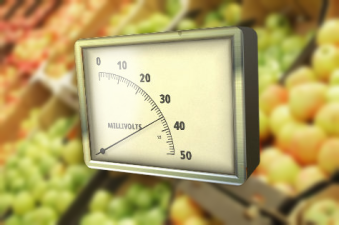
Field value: 35 mV
